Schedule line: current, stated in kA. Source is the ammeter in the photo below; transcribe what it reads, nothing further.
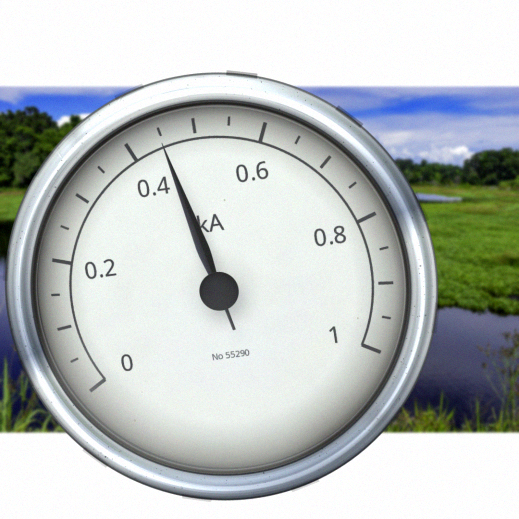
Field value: 0.45 kA
